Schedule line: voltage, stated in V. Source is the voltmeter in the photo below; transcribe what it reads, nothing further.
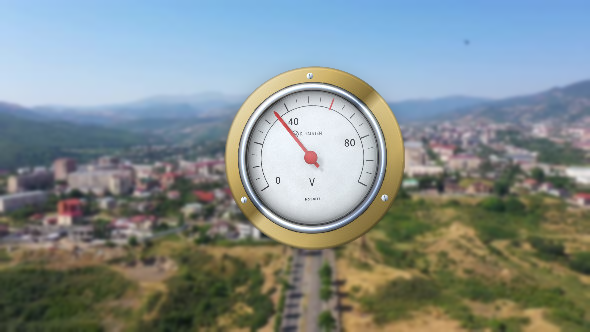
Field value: 35 V
